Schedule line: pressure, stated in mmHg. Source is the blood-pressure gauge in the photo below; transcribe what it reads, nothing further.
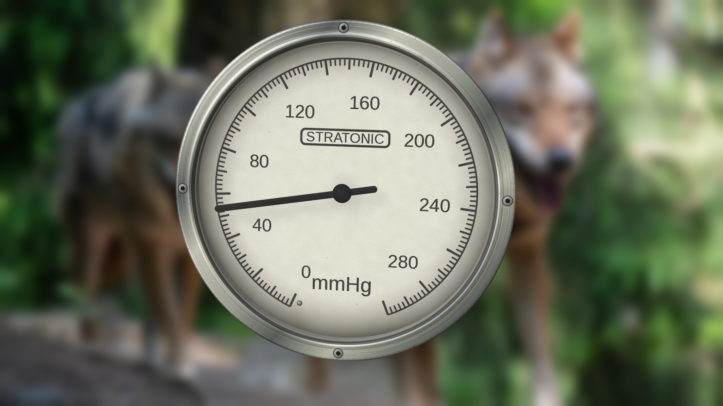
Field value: 54 mmHg
